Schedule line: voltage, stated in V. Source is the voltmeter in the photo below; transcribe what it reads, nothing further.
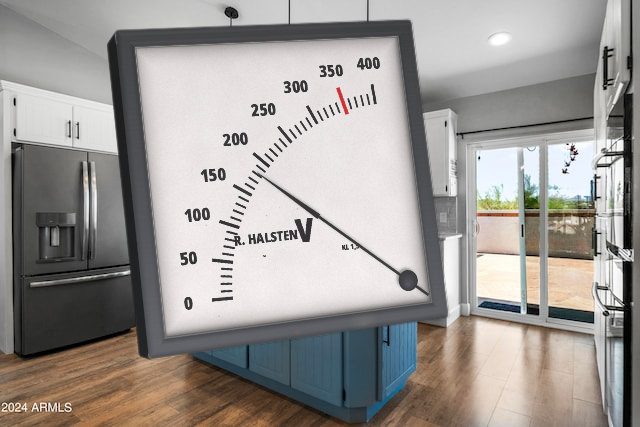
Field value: 180 V
